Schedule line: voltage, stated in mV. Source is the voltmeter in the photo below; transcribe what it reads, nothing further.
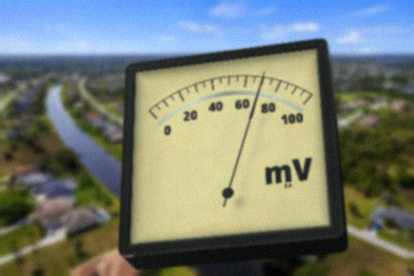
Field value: 70 mV
